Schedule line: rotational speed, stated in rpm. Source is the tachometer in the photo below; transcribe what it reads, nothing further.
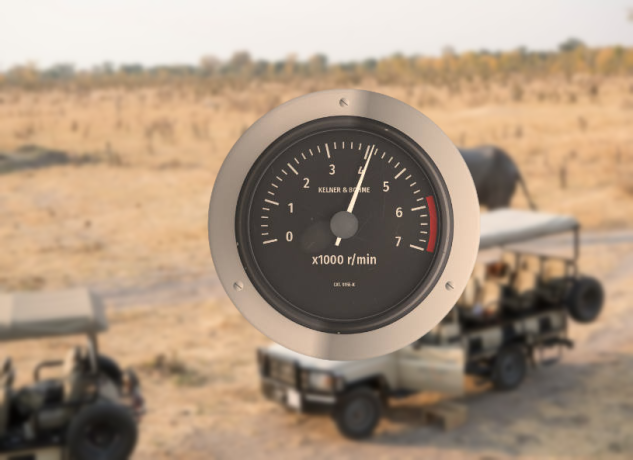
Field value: 4100 rpm
